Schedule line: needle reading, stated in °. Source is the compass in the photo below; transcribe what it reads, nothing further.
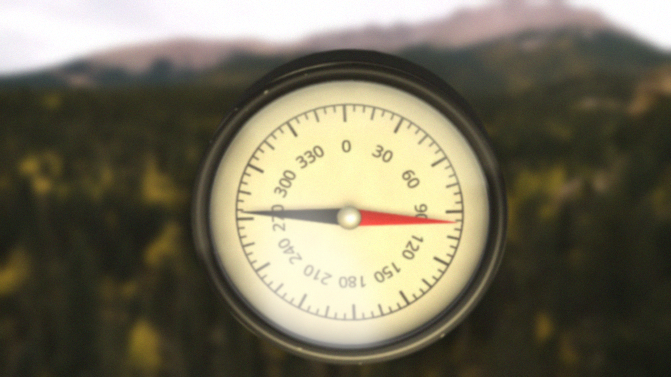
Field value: 95 °
